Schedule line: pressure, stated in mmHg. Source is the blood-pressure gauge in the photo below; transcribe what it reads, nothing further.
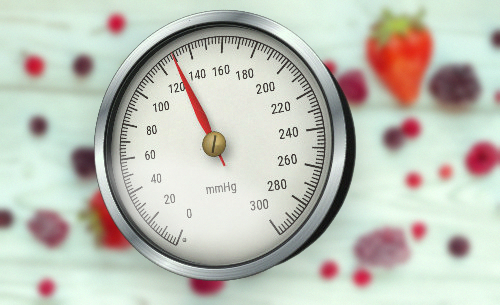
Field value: 130 mmHg
